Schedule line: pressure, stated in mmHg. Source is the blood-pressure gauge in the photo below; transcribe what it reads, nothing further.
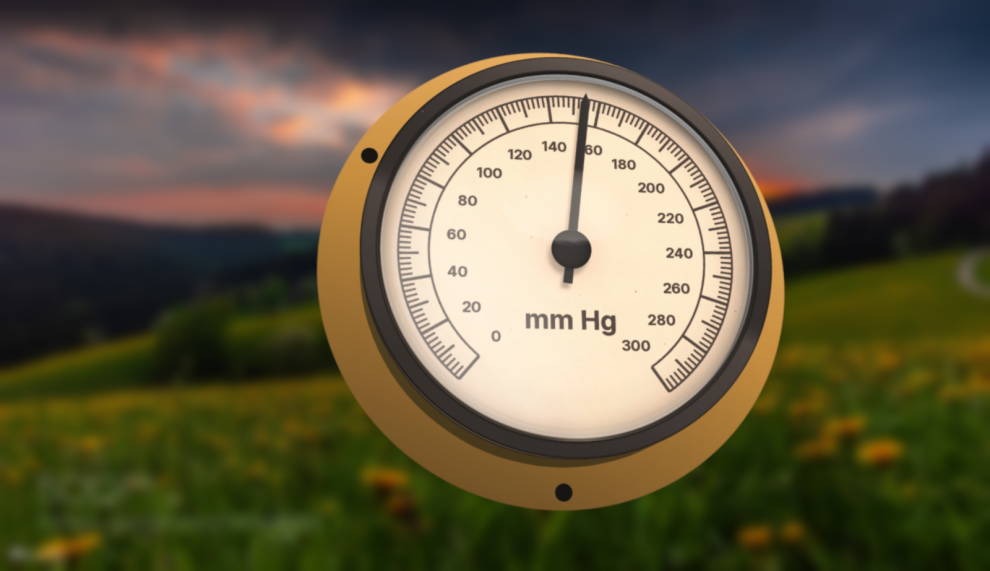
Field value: 154 mmHg
